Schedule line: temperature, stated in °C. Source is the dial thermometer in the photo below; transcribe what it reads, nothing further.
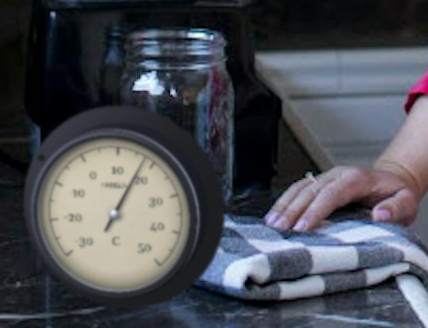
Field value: 17.5 °C
